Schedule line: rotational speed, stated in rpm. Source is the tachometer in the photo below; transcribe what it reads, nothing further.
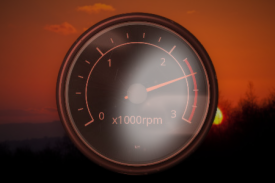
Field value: 2400 rpm
